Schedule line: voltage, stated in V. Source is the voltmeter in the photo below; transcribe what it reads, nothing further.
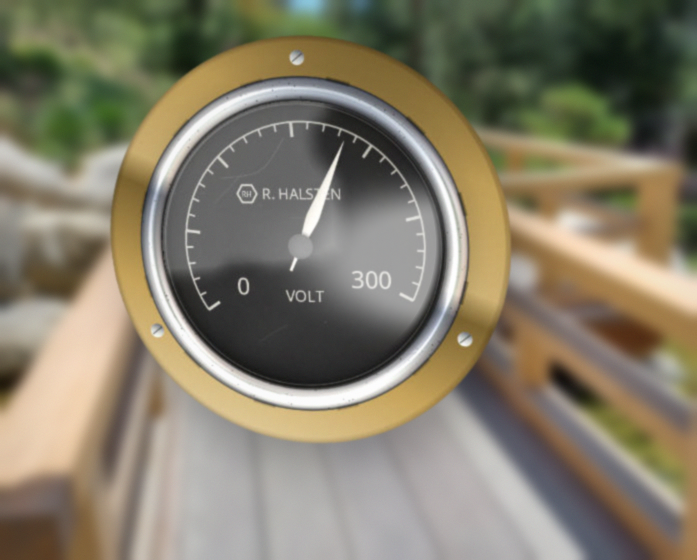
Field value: 185 V
